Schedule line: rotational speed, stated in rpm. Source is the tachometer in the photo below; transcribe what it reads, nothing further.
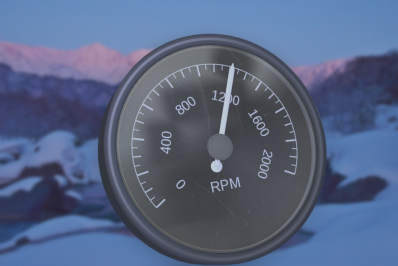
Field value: 1200 rpm
